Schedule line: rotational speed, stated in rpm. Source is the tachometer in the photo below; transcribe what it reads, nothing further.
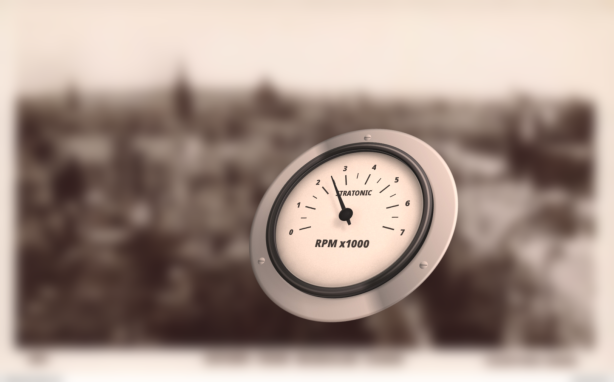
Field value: 2500 rpm
